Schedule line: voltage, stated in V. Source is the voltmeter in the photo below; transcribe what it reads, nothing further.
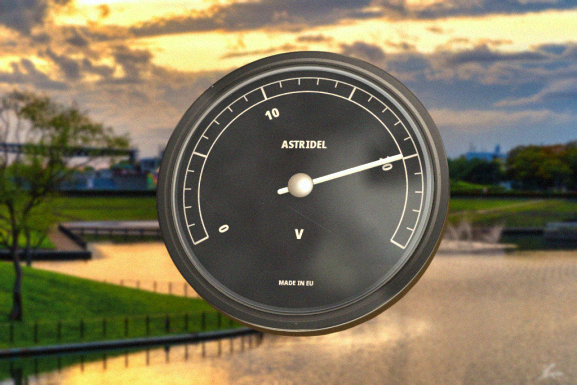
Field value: 20 V
